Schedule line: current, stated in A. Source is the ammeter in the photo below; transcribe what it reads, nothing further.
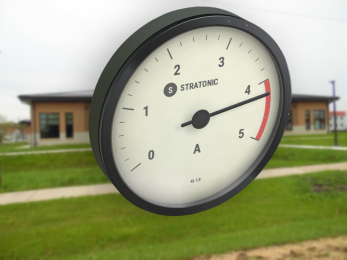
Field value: 4.2 A
